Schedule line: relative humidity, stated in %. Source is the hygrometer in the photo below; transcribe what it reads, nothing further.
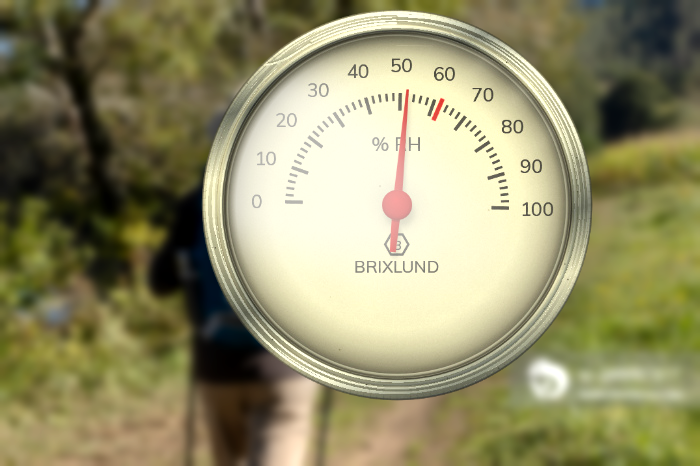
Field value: 52 %
